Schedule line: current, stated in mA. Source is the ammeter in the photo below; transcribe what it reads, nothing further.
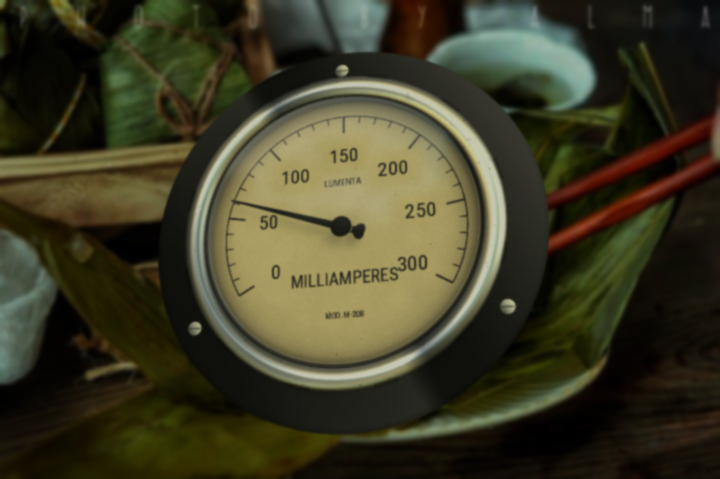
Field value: 60 mA
